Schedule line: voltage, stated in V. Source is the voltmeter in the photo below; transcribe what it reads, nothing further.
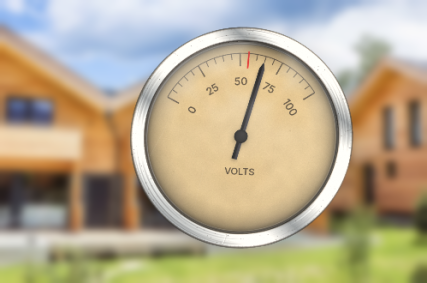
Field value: 65 V
